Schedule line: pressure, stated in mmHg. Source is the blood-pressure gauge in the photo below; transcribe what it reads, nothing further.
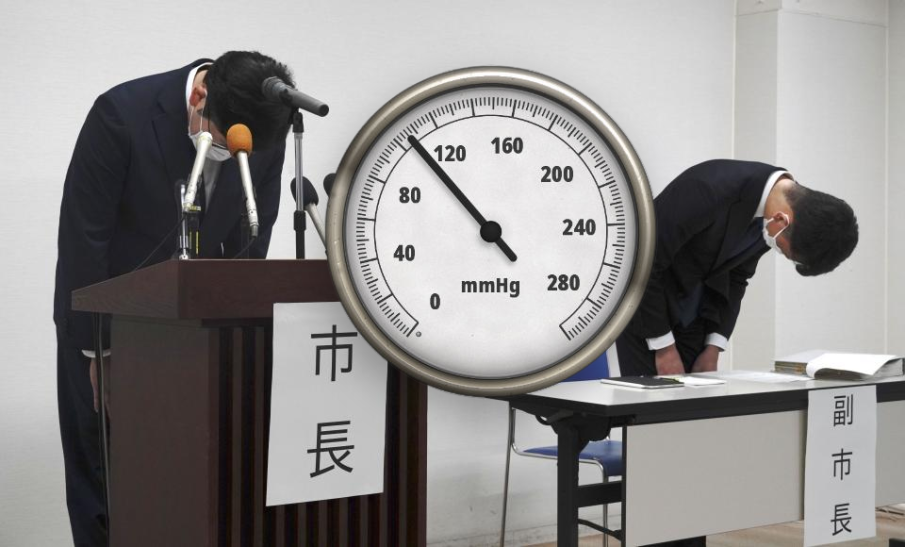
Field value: 106 mmHg
